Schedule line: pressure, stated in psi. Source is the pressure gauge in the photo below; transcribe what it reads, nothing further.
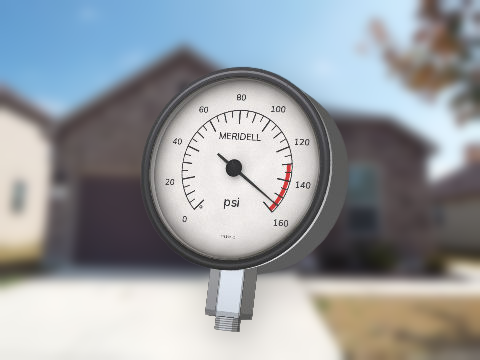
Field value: 155 psi
